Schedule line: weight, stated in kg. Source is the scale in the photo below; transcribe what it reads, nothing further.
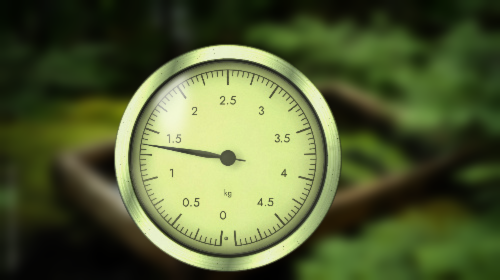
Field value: 1.35 kg
